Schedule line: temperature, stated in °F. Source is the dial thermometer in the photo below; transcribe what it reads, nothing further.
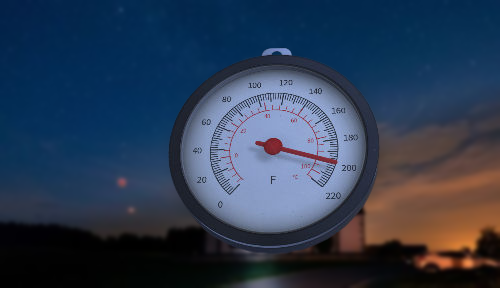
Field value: 200 °F
